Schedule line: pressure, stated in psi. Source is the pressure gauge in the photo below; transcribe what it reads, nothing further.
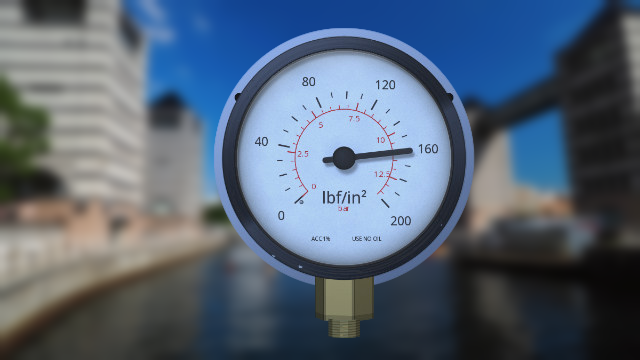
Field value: 160 psi
